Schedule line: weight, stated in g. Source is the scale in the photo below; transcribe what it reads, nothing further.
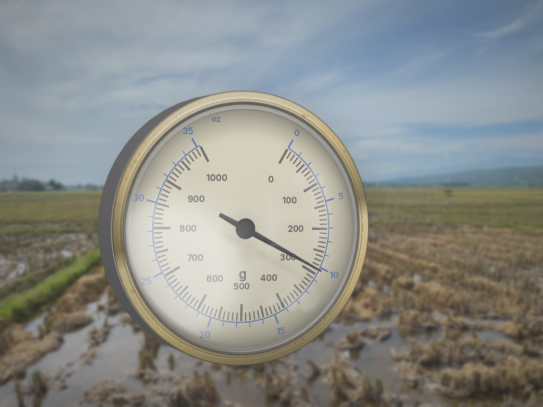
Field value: 290 g
